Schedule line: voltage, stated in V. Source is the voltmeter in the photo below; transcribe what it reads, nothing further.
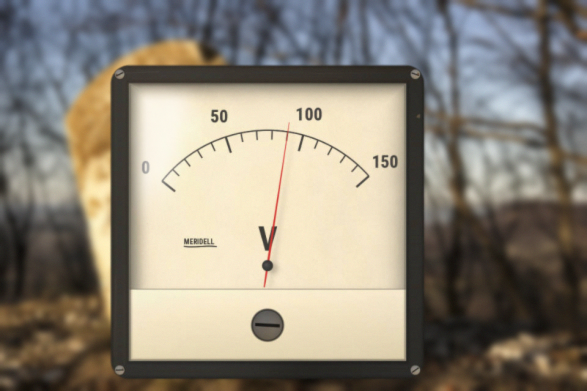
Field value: 90 V
